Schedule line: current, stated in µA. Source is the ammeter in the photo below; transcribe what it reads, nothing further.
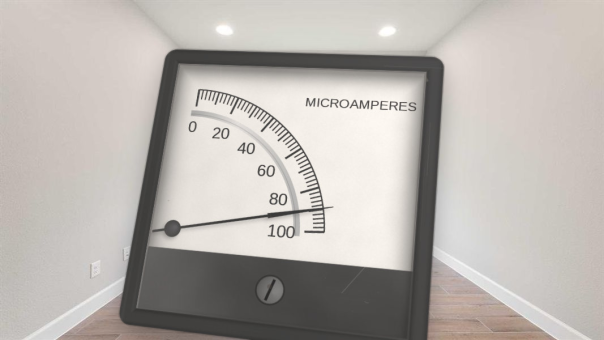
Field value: 90 µA
